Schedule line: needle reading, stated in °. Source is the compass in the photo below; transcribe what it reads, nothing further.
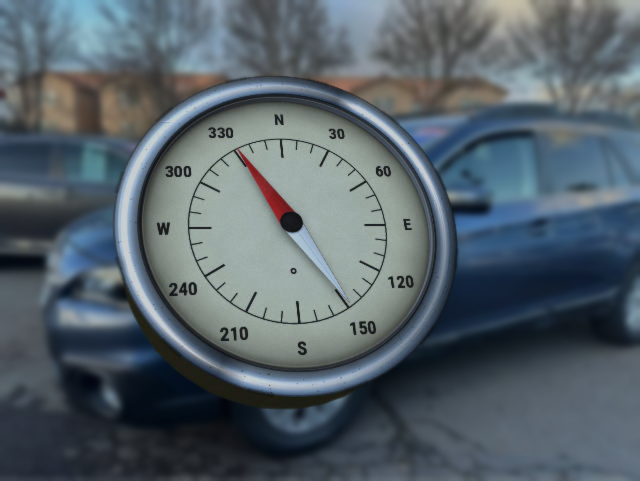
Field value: 330 °
